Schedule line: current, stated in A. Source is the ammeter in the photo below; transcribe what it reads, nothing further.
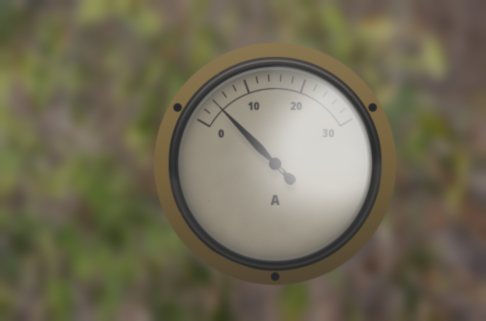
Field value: 4 A
